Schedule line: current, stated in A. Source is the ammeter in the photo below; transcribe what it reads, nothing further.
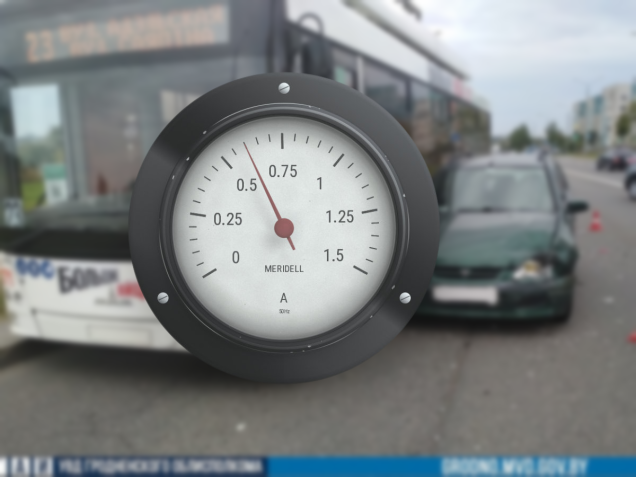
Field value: 0.6 A
